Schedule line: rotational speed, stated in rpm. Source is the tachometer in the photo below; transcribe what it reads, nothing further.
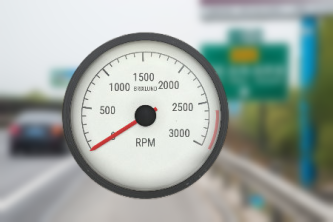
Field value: 0 rpm
